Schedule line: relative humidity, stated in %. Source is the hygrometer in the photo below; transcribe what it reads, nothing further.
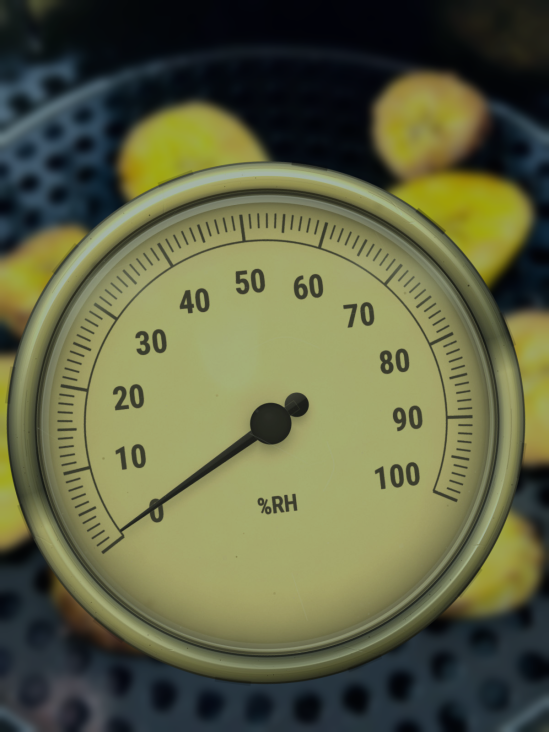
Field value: 1 %
